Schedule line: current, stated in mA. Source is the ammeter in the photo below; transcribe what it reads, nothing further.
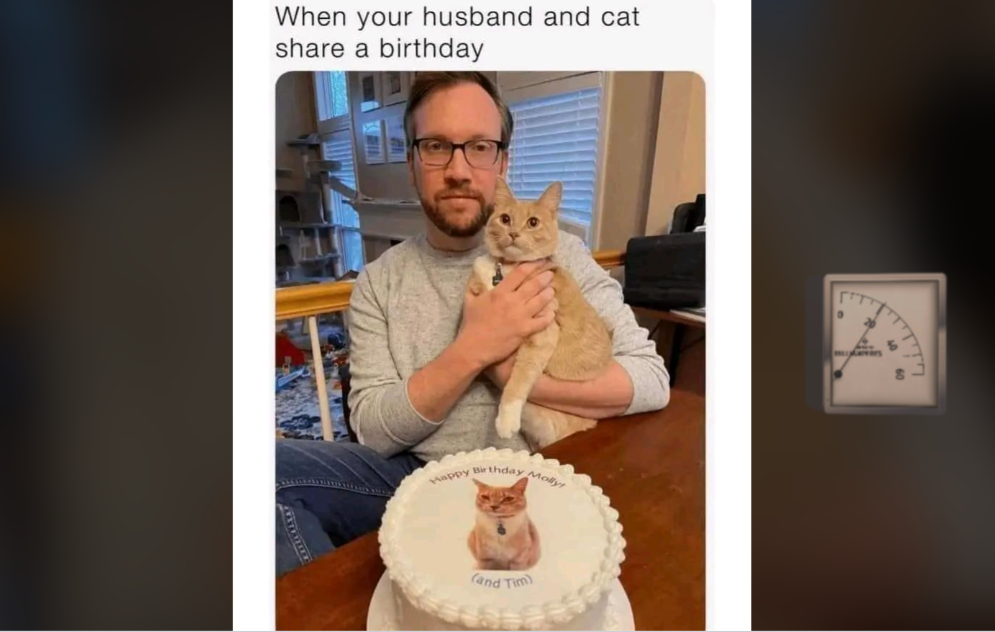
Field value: 20 mA
